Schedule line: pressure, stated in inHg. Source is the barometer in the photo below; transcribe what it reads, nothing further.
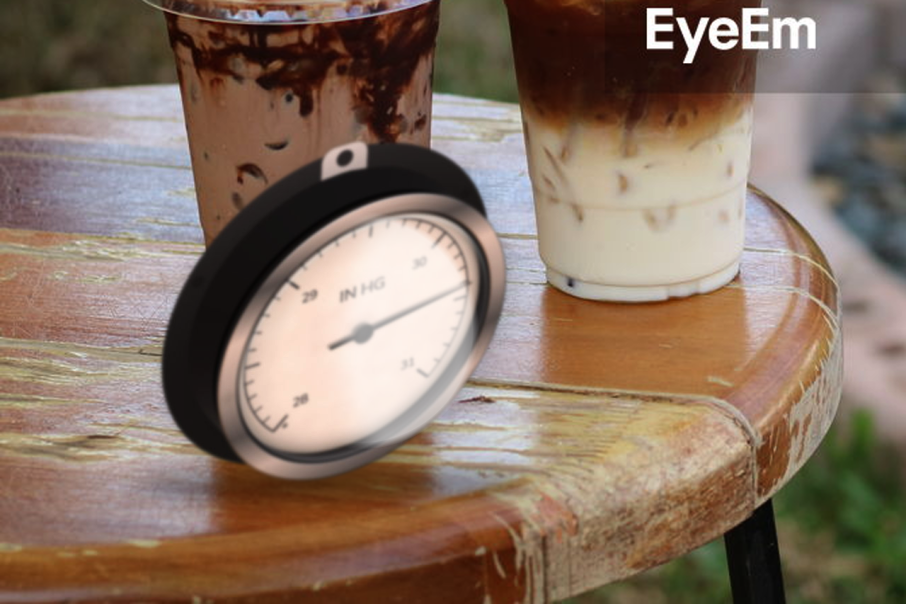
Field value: 30.4 inHg
